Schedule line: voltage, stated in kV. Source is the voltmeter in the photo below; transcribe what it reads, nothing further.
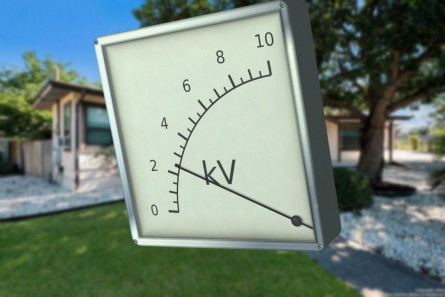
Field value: 2.5 kV
